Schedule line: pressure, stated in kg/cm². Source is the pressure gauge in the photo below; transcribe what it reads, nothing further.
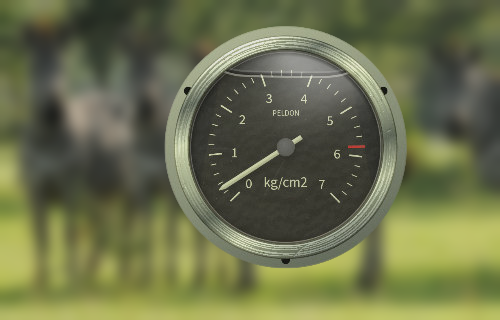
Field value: 0.3 kg/cm²
